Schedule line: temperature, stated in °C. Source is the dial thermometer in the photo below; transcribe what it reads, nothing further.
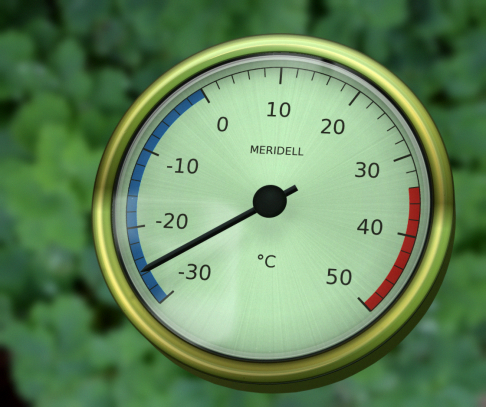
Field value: -26 °C
